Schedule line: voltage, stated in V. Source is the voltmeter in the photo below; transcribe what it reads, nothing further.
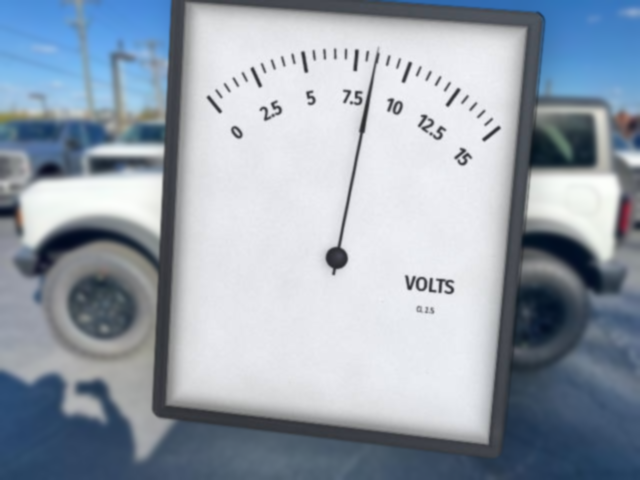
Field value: 8.5 V
